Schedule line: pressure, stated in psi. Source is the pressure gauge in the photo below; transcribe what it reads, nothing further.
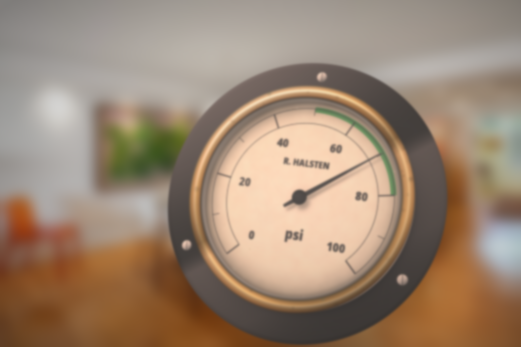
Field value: 70 psi
